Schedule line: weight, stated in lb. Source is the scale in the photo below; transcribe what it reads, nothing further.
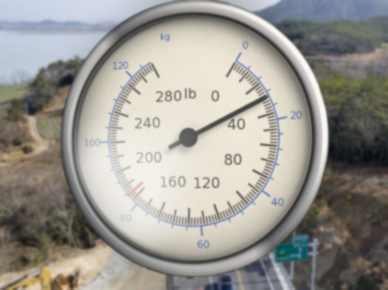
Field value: 30 lb
